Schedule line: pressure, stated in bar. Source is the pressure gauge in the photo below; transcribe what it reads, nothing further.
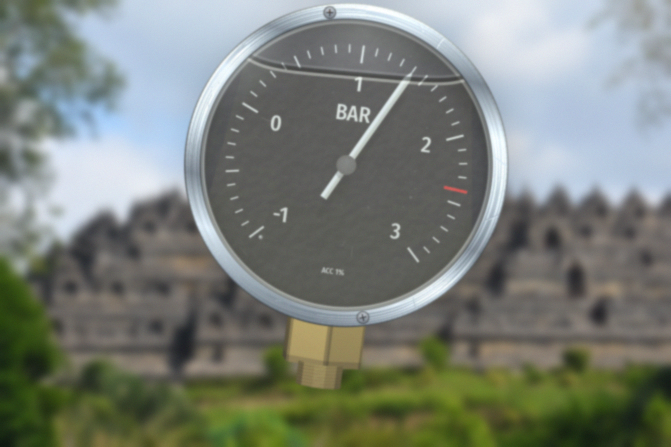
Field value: 1.4 bar
